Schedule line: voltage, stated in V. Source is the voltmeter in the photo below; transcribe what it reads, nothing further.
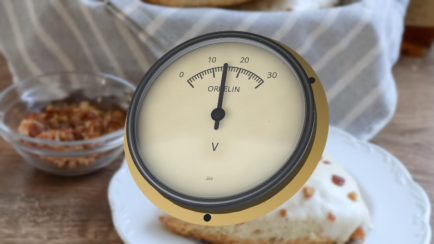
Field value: 15 V
